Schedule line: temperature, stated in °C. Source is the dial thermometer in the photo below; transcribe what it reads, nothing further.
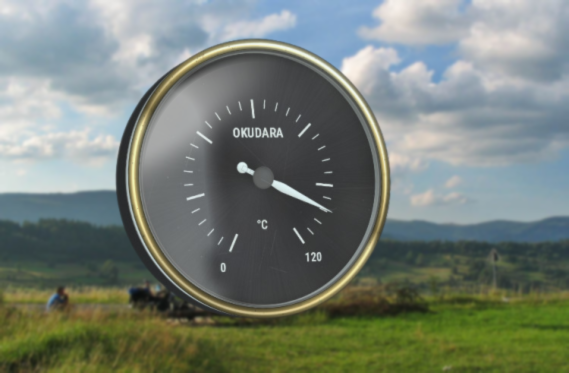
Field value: 108 °C
